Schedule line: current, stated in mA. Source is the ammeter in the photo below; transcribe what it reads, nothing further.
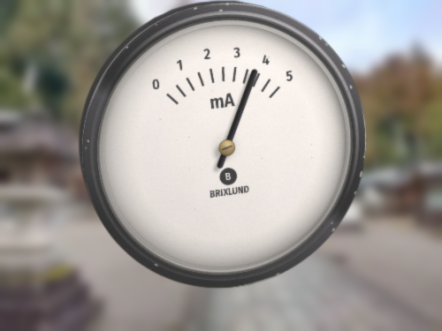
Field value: 3.75 mA
